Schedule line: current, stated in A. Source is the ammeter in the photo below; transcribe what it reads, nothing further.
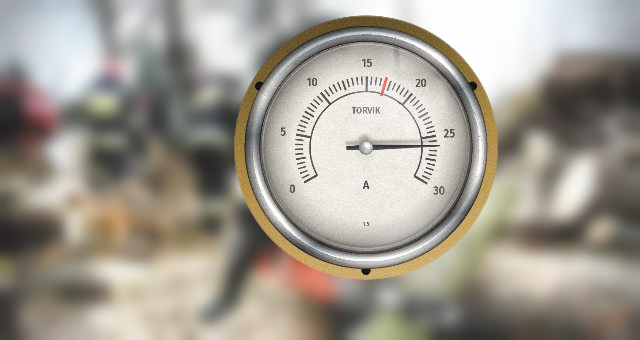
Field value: 26 A
